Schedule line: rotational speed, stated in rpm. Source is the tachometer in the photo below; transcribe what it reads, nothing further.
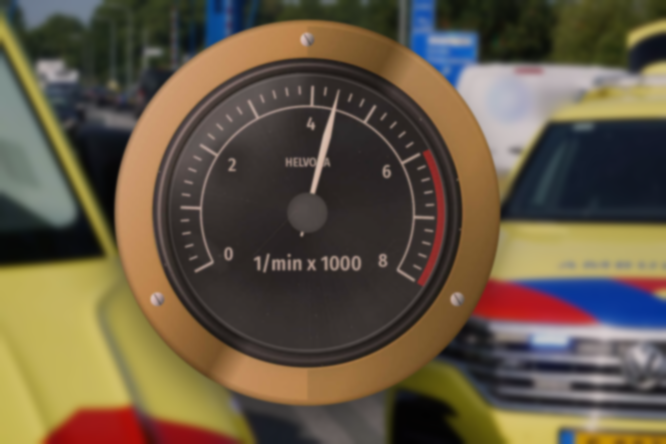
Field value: 4400 rpm
